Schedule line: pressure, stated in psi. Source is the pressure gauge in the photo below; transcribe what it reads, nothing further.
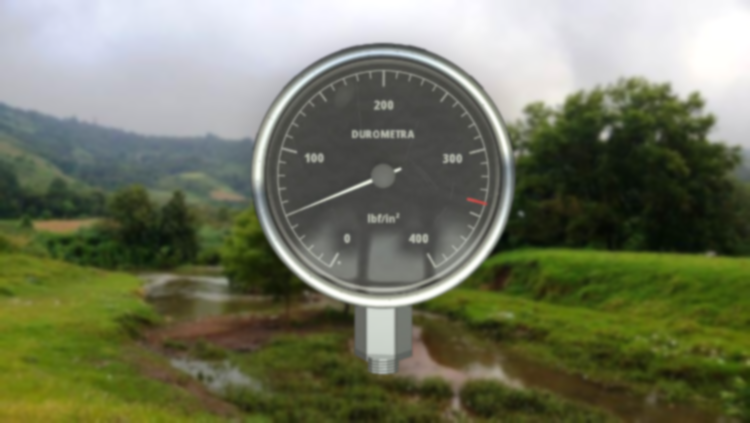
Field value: 50 psi
